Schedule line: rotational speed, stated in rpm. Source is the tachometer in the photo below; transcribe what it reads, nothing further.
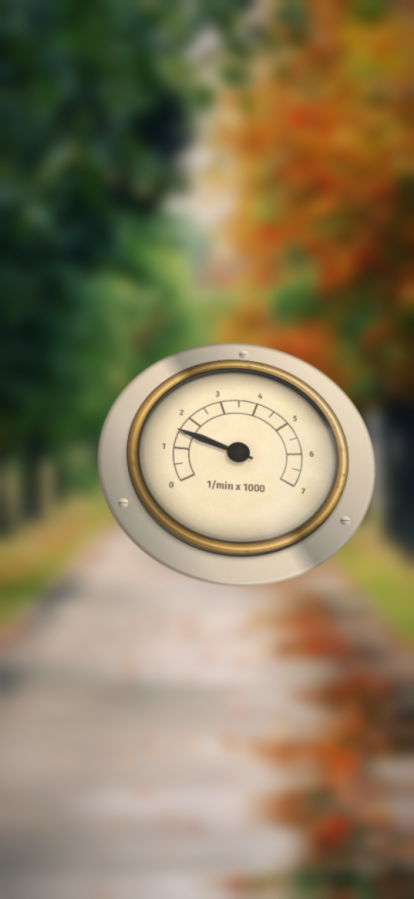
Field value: 1500 rpm
